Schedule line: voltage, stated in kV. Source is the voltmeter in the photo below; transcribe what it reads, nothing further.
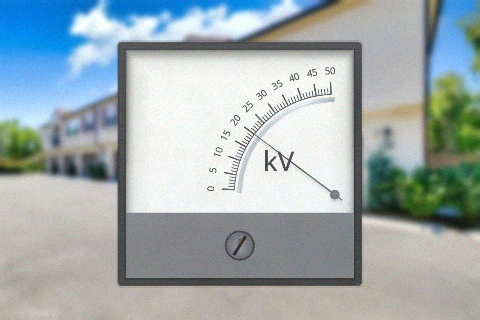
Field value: 20 kV
